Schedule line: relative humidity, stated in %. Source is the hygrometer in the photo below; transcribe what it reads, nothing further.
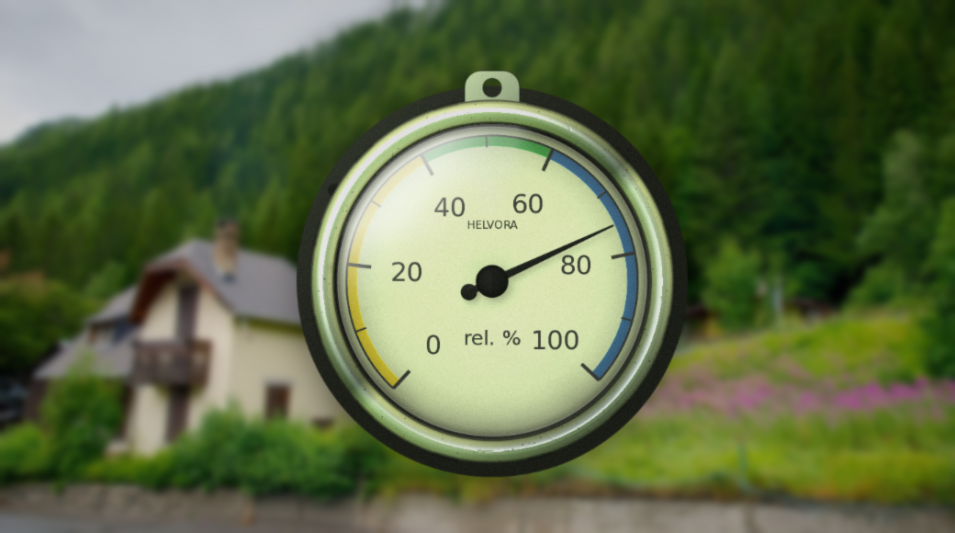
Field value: 75 %
